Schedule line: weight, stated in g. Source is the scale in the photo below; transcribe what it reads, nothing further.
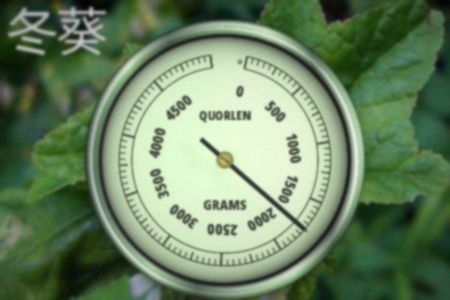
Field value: 1750 g
